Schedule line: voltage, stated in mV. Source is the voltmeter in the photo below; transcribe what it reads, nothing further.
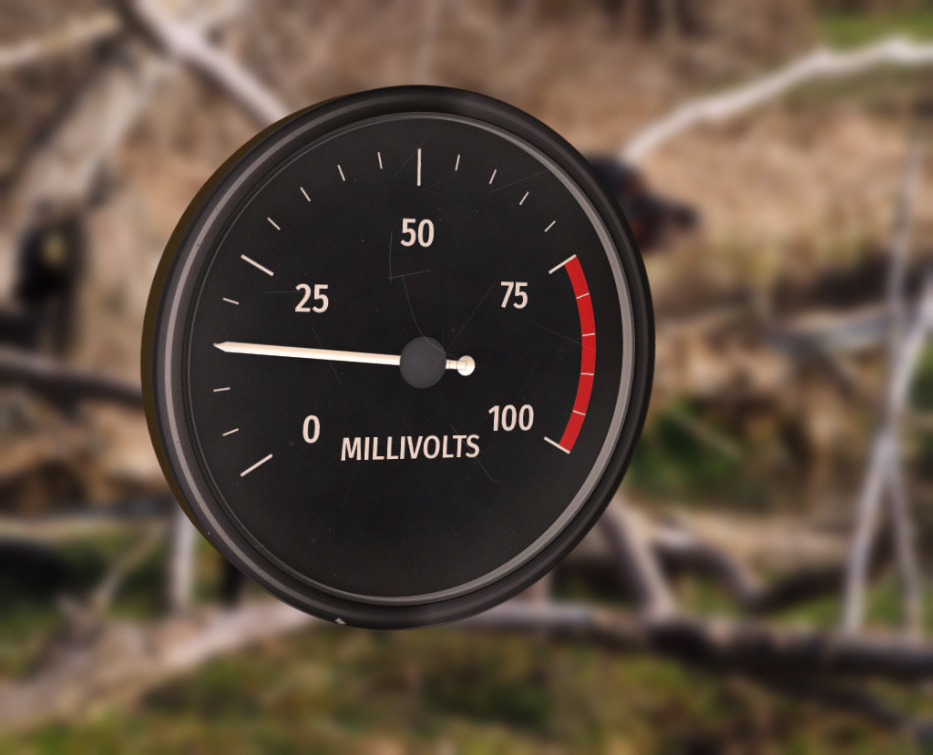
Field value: 15 mV
